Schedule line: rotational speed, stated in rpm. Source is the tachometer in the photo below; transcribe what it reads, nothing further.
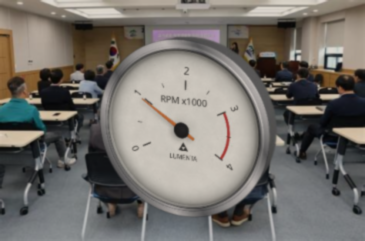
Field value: 1000 rpm
